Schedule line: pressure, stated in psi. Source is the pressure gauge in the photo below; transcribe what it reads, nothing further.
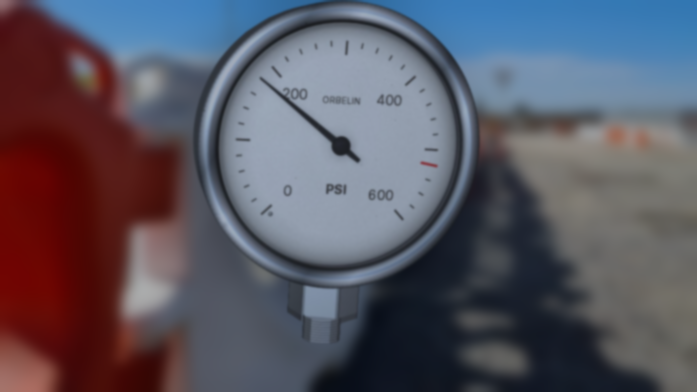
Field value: 180 psi
